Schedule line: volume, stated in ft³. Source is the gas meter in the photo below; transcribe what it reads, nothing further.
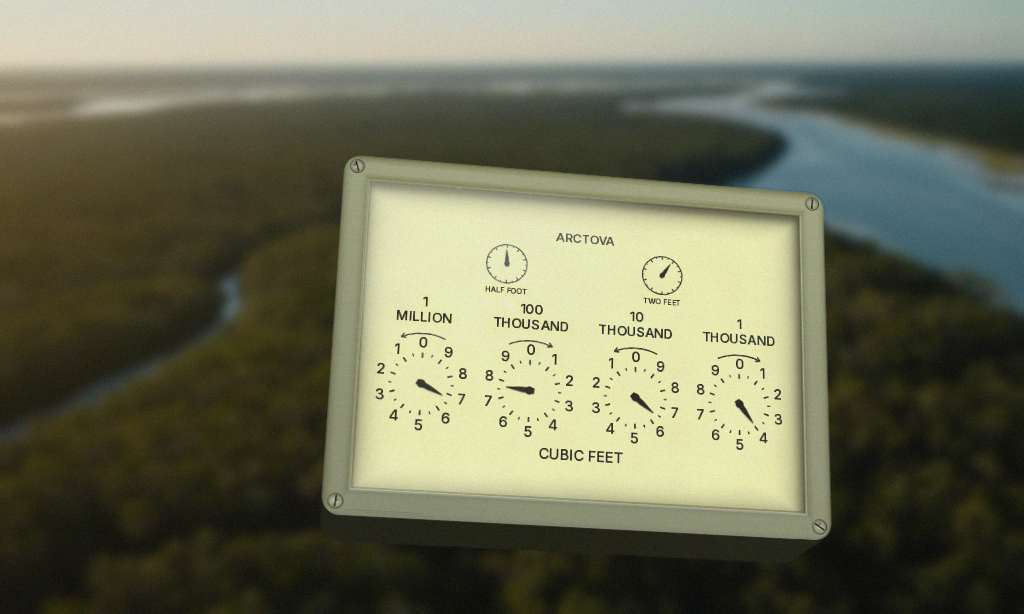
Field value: 676400 ft³
